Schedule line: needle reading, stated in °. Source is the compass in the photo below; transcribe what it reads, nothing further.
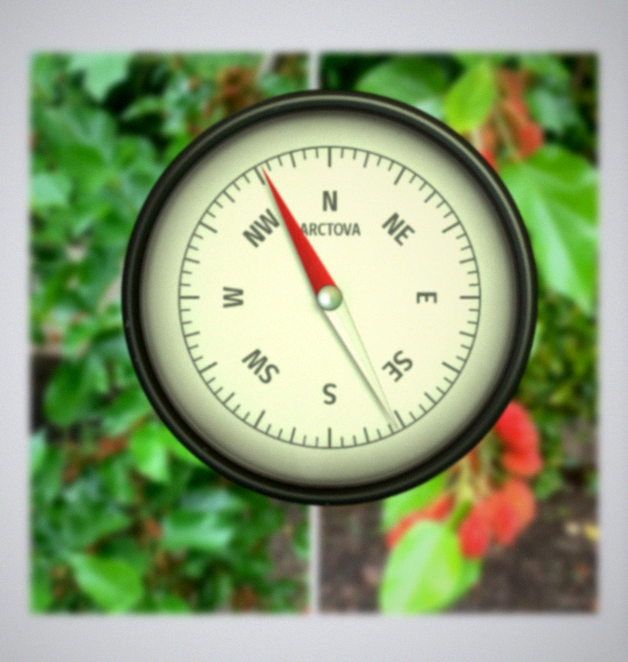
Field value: 332.5 °
